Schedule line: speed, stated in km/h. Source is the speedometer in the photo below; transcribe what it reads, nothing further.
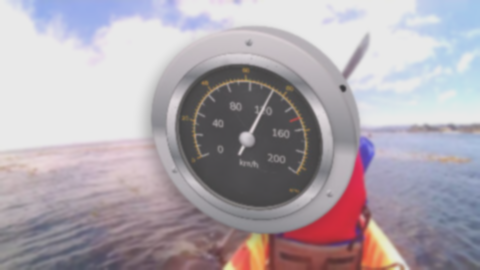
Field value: 120 km/h
